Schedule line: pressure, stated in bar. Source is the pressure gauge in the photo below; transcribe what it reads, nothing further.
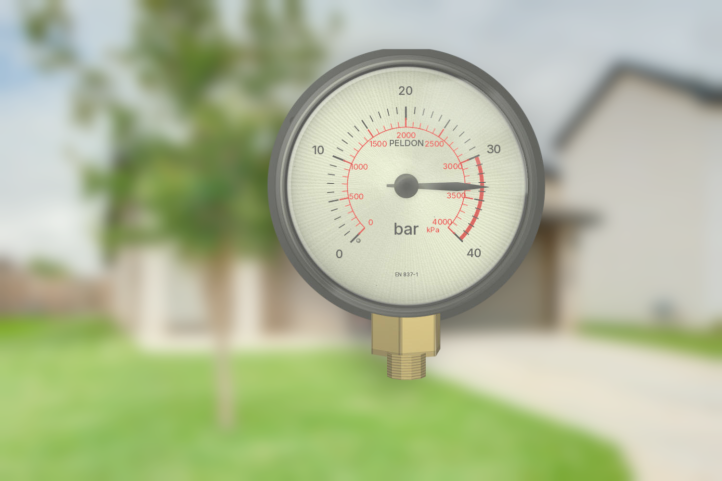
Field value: 33.5 bar
